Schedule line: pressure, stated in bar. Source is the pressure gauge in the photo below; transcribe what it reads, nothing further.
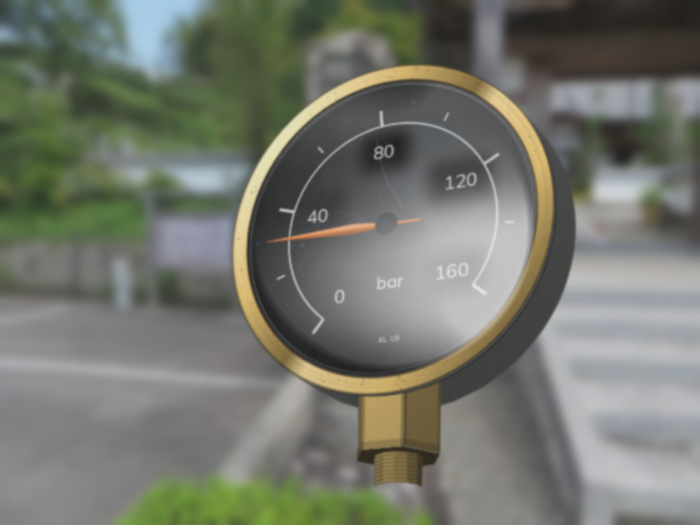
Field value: 30 bar
